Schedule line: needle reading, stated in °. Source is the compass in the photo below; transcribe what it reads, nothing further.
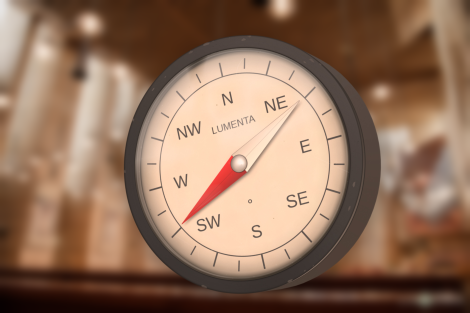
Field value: 240 °
